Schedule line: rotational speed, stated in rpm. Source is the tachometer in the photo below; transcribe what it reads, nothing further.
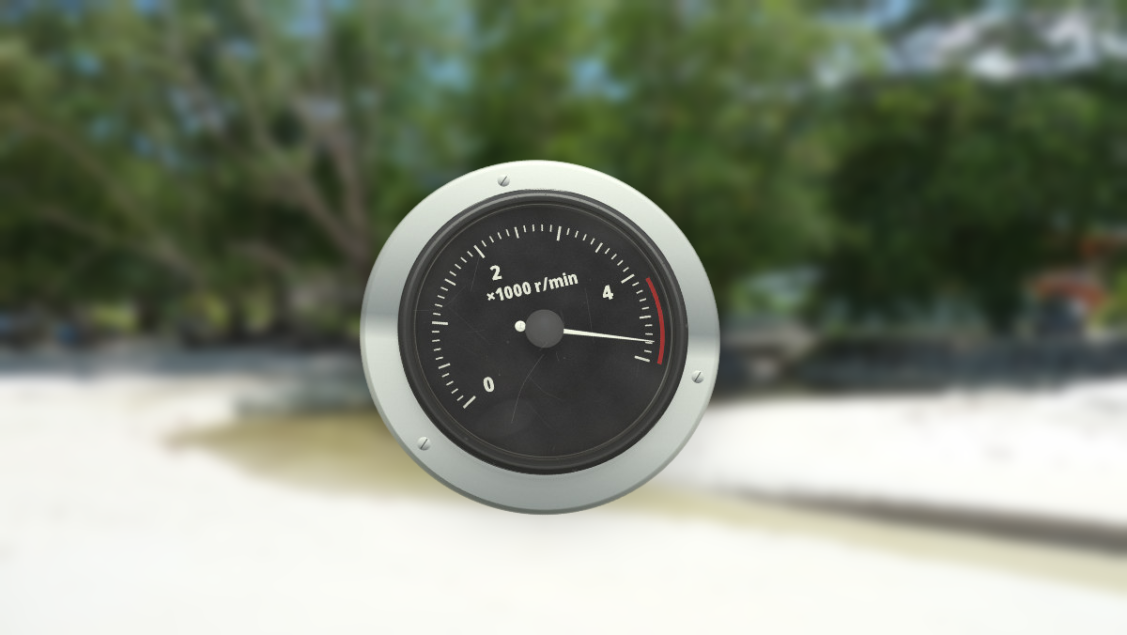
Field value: 4800 rpm
